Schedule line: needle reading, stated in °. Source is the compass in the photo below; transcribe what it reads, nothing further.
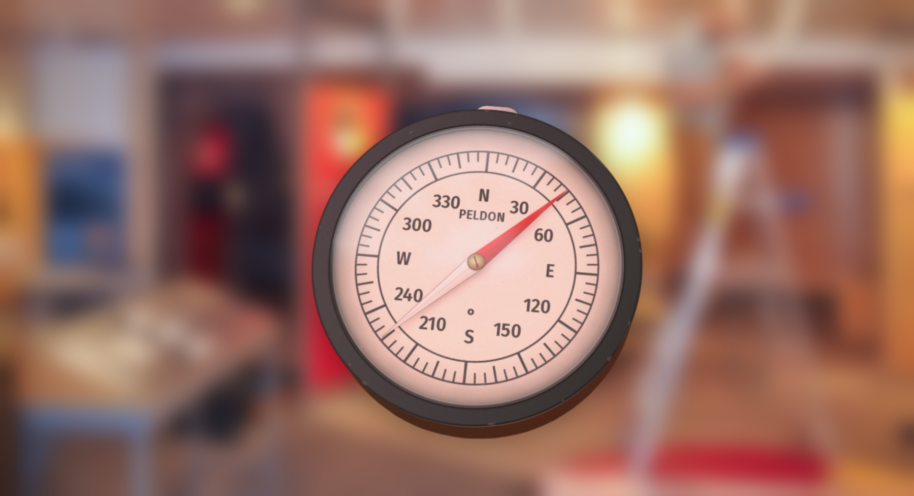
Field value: 45 °
